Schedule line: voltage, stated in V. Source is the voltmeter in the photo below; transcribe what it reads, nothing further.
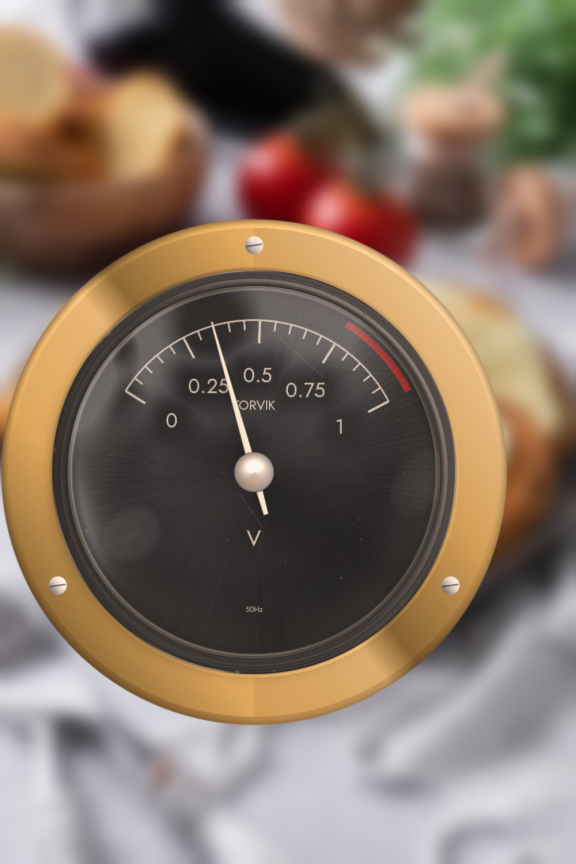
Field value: 0.35 V
